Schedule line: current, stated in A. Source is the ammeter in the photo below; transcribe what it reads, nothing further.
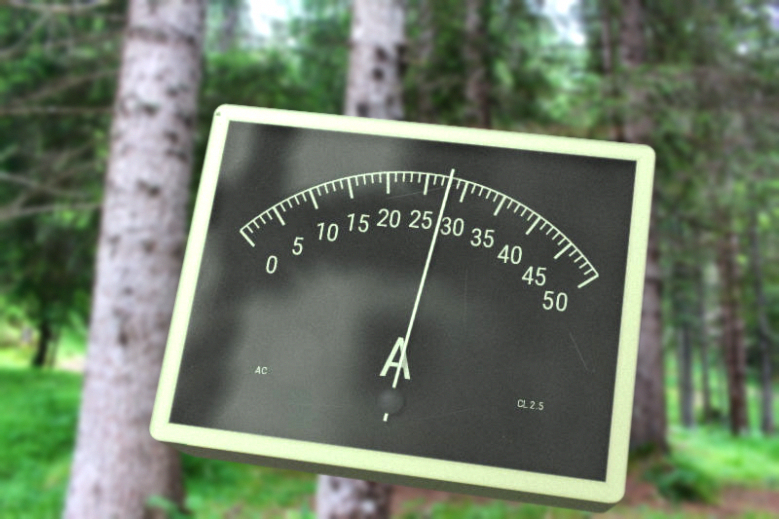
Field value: 28 A
